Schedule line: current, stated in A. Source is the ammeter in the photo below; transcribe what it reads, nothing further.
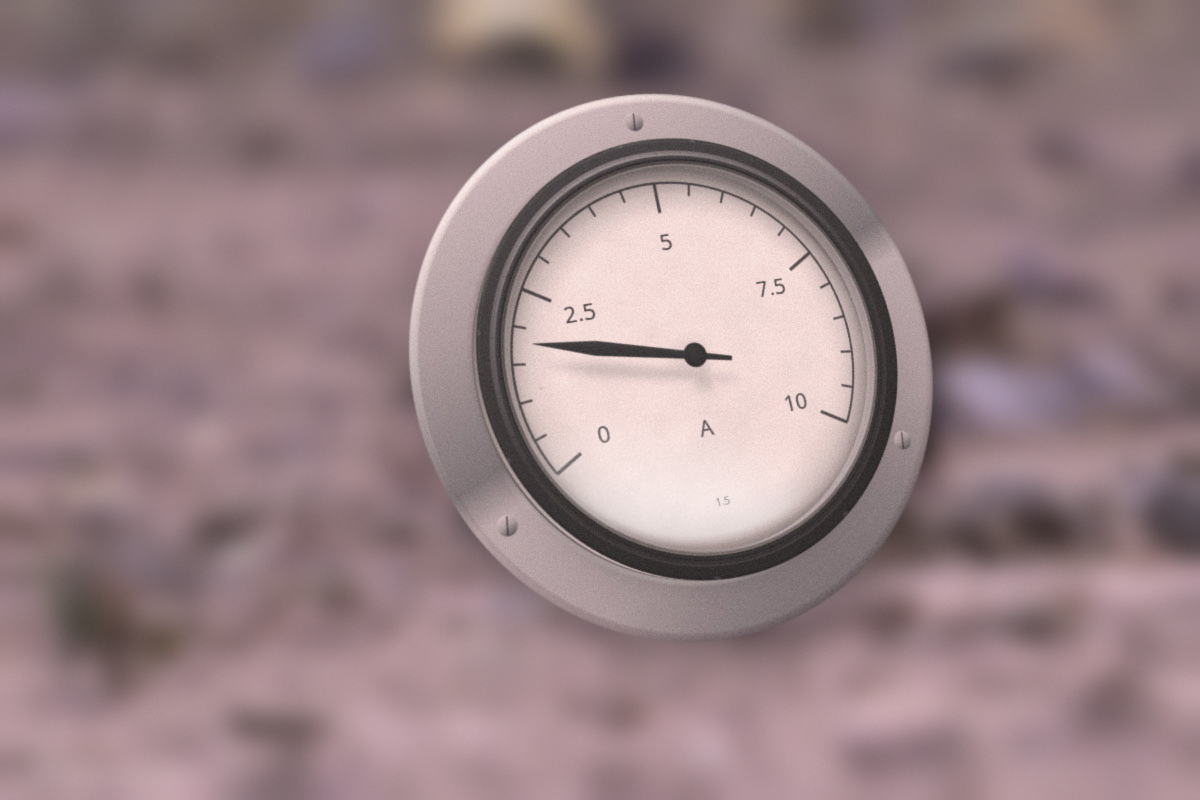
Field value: 1.75 A
